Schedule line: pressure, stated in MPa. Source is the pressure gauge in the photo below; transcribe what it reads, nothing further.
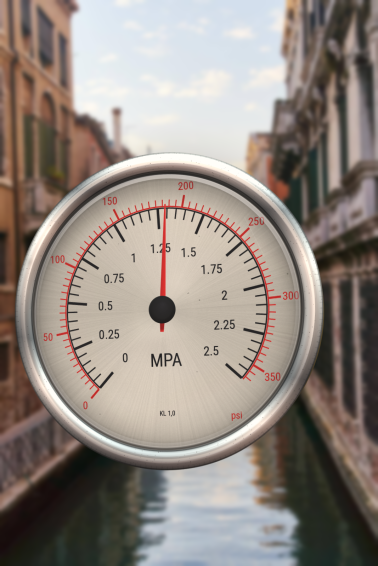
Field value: 1.3 MPa
